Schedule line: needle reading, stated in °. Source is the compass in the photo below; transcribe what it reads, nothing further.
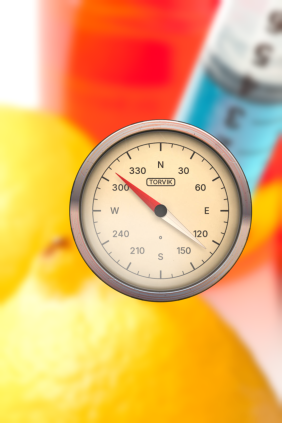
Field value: 310 °
